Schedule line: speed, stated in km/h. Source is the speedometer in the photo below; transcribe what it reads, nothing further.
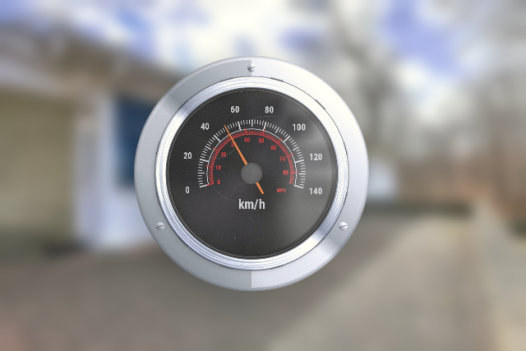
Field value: 50 km/h
